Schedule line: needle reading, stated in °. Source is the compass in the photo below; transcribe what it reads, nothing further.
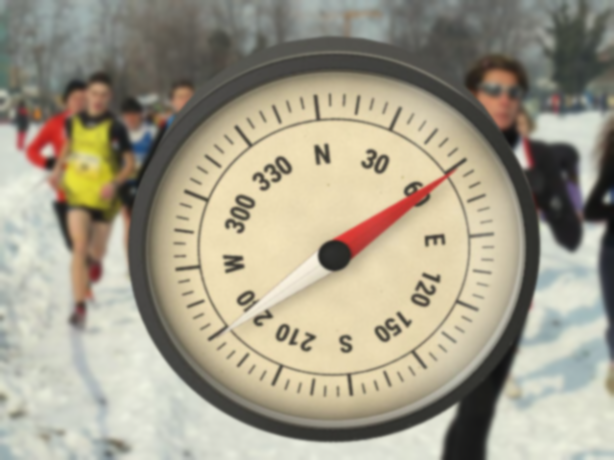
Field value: 60 °
